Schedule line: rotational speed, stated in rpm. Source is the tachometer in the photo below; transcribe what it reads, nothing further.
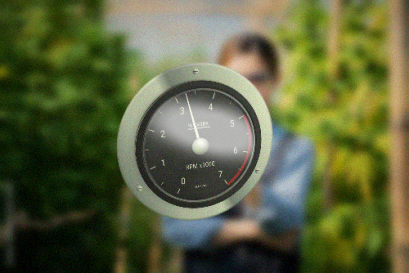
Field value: 3250 rpm
